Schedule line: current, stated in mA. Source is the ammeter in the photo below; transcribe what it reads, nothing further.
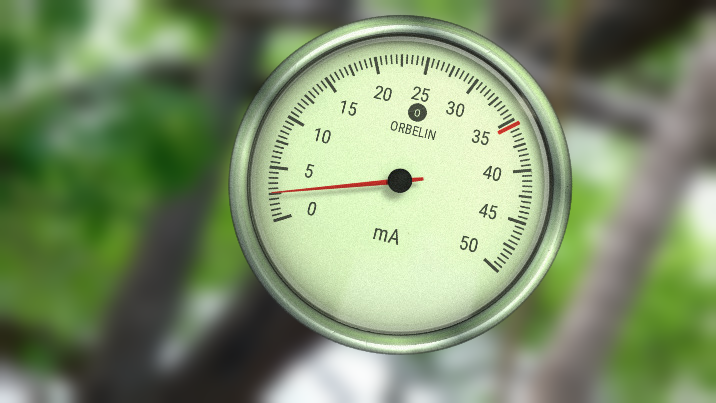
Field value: 2.5 mA
